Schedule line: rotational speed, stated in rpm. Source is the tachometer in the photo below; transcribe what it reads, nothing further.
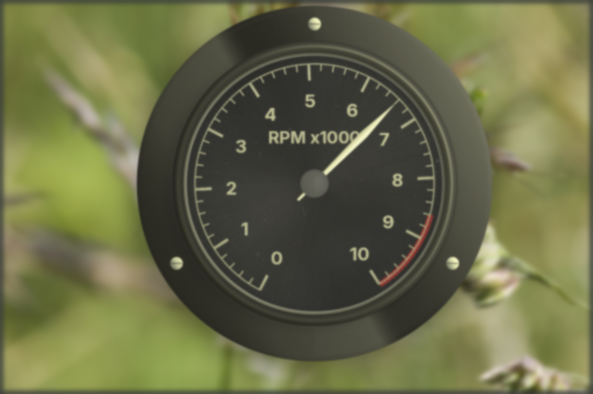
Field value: 6600 rpm
